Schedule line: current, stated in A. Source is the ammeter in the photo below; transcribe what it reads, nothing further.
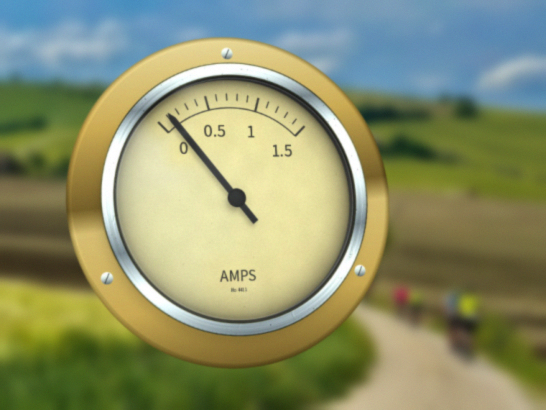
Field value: 0.1 A
